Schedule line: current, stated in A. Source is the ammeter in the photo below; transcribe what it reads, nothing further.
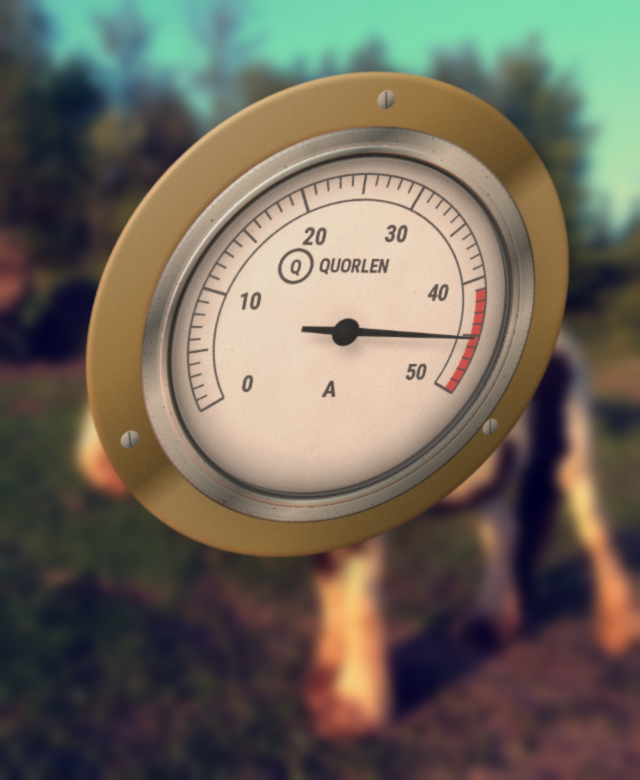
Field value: 45 A
